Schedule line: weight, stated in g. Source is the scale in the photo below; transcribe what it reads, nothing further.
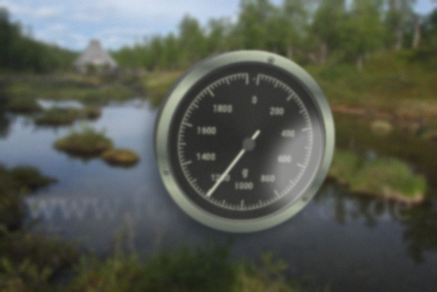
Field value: 1200 g
